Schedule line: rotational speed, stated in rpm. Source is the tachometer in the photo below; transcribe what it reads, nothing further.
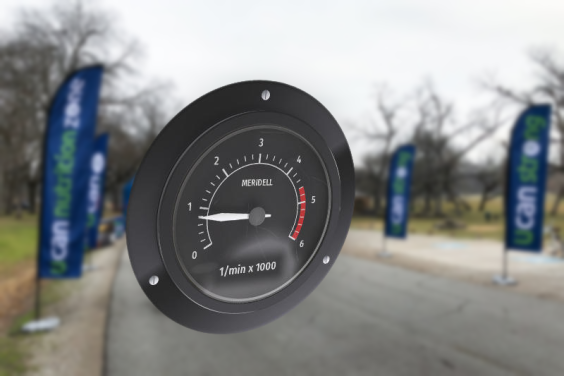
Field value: 800 rpm
